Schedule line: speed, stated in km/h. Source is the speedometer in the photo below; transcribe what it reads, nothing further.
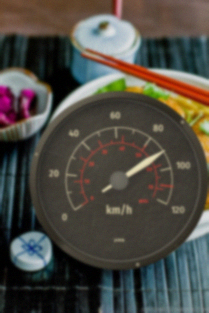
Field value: 90 km/h
